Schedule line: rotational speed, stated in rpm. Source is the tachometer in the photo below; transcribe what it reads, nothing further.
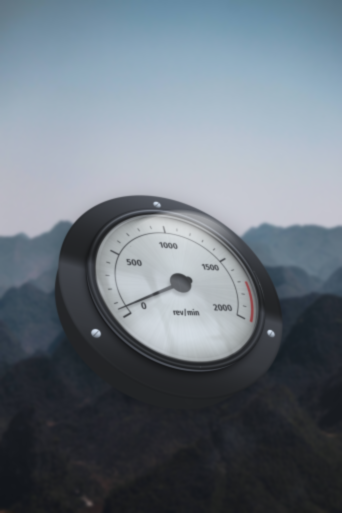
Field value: 50 rpm
